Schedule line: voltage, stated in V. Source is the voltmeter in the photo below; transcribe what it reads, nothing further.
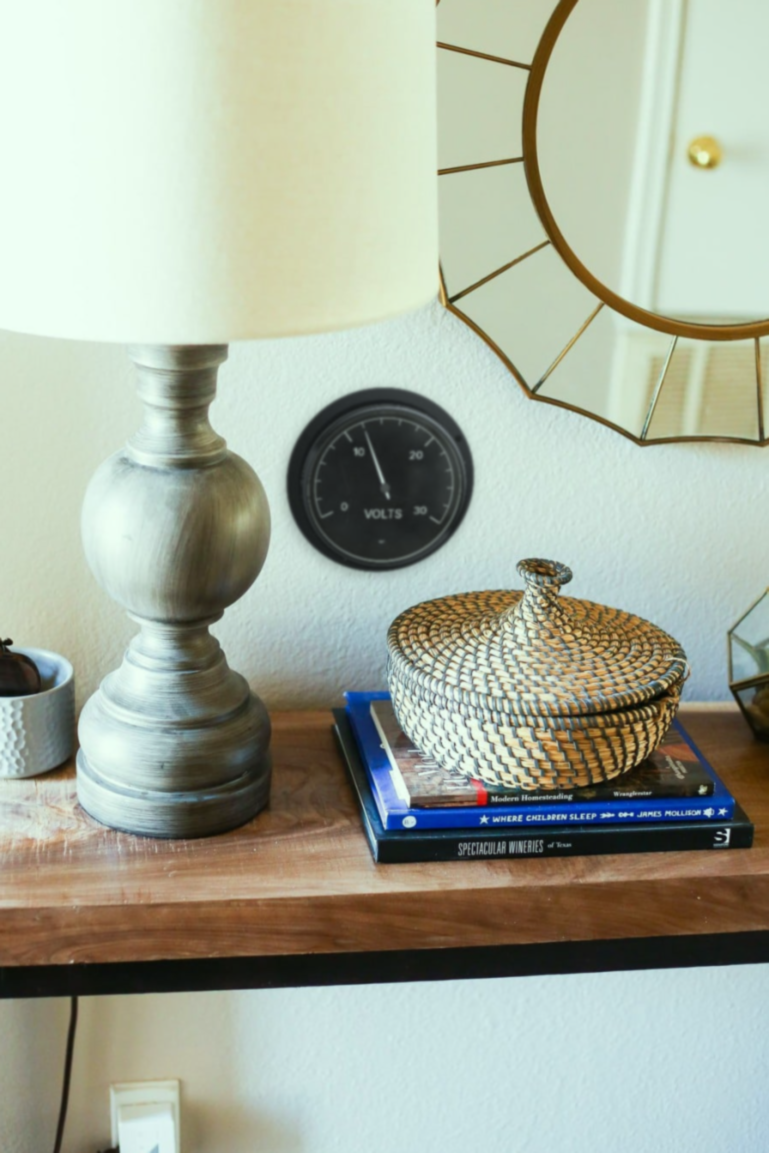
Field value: 12 V
